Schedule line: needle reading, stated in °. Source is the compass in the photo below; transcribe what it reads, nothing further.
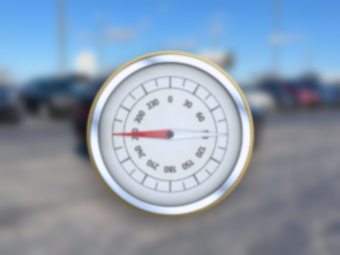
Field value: 270 °
